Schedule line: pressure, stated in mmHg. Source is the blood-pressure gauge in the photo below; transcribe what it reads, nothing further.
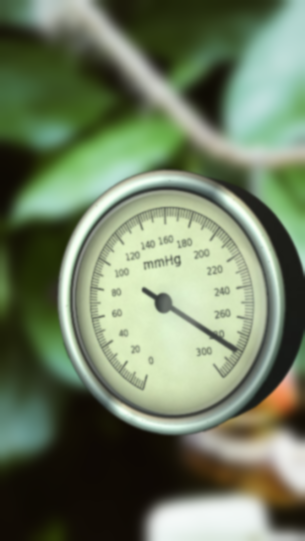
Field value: 280 mmHg
